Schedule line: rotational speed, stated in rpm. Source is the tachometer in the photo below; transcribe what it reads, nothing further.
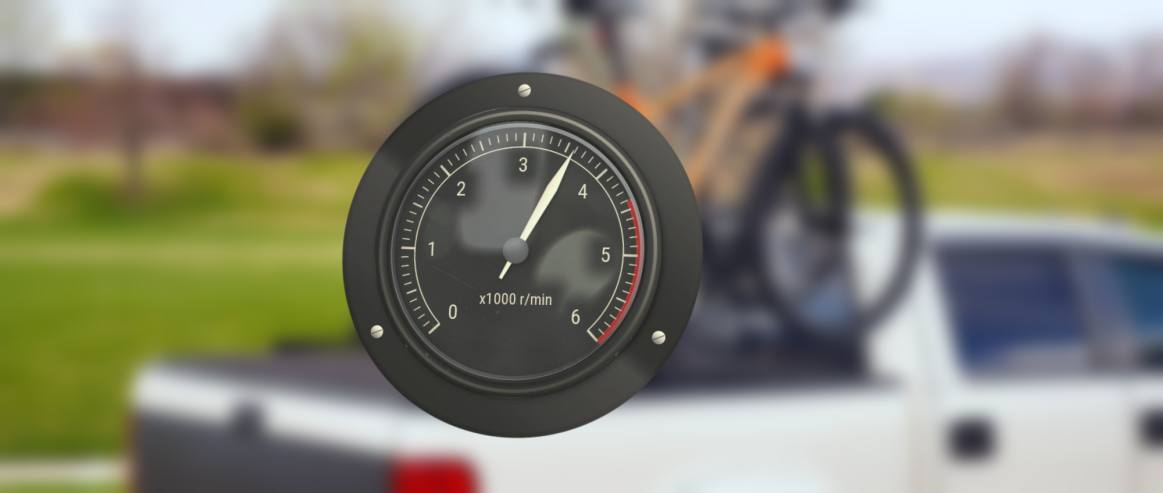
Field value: 3600 rpm
